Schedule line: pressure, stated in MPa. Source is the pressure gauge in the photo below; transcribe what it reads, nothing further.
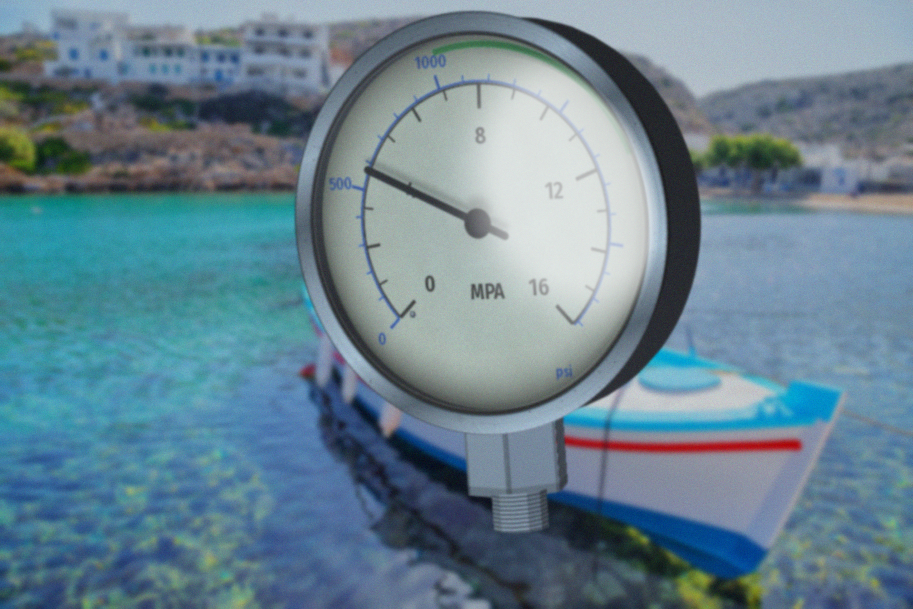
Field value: 4 MPa
